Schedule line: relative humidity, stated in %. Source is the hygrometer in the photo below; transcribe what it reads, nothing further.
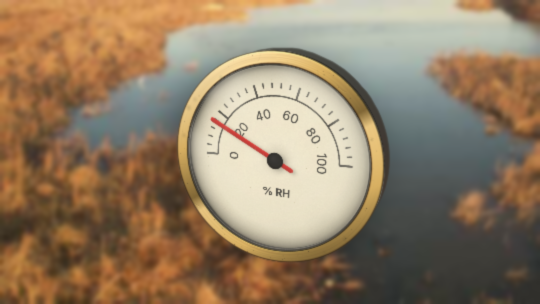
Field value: 16 %
